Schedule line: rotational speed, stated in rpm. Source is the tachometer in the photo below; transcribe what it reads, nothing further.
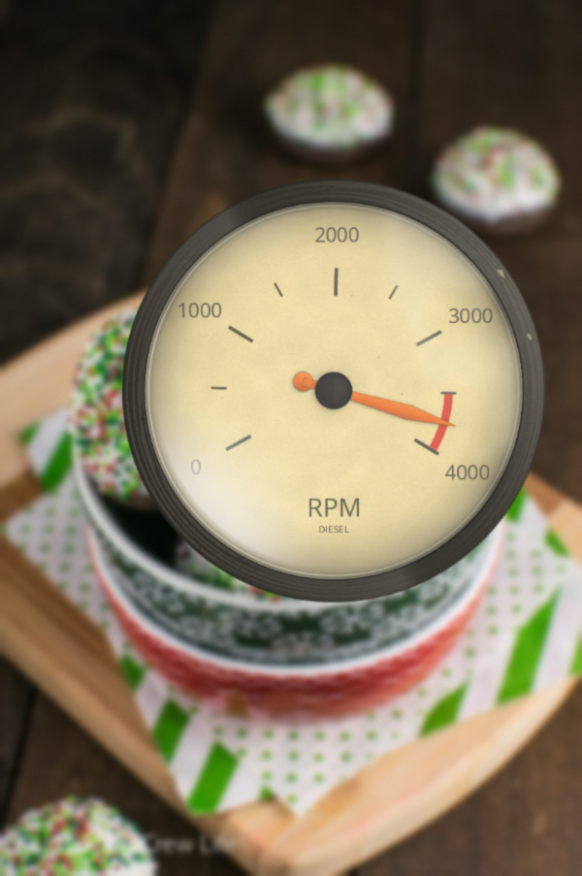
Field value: 3750 rpm
